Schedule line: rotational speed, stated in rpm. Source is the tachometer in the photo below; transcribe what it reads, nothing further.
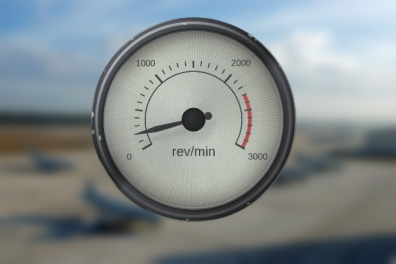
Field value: 200 rpm
